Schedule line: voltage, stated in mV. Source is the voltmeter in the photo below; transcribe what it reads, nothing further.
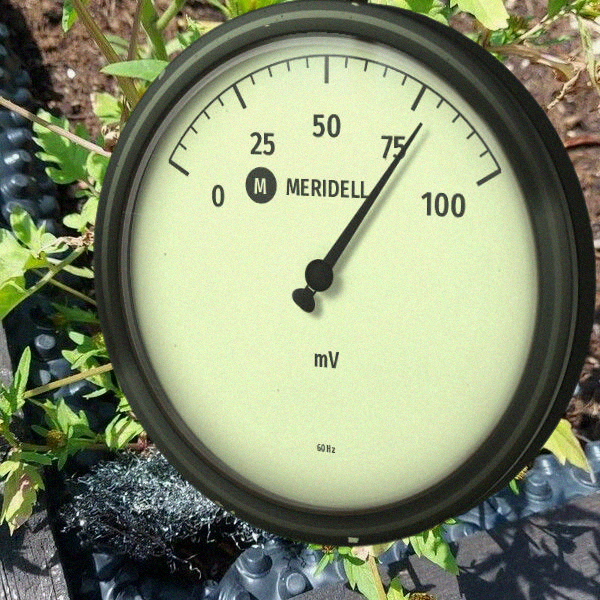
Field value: 80 mV
